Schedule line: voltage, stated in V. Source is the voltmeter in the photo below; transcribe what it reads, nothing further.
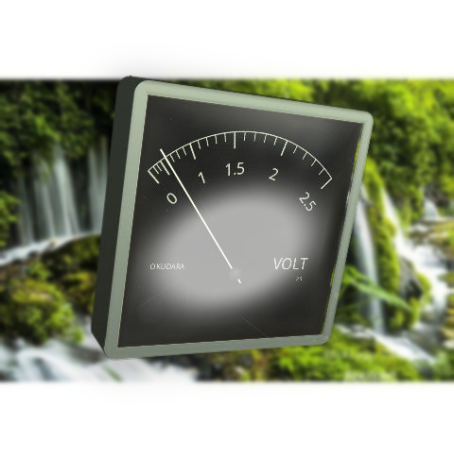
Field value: 0.6 V
